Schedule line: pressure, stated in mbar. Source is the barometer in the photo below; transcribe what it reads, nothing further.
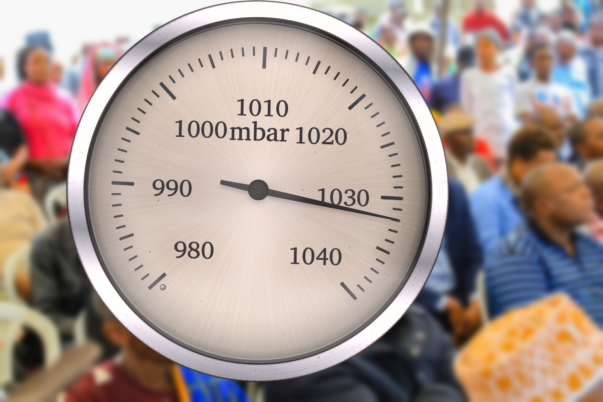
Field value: 1032 mbar
